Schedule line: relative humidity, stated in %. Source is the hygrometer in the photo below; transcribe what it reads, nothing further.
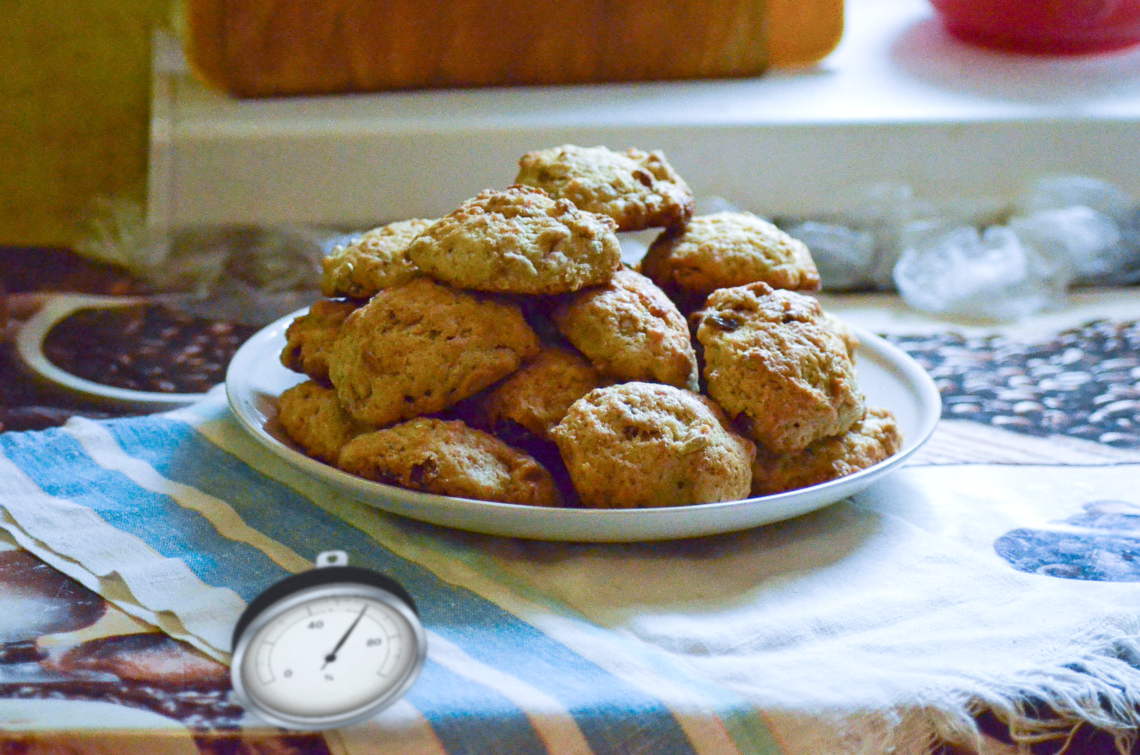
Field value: 60 %
